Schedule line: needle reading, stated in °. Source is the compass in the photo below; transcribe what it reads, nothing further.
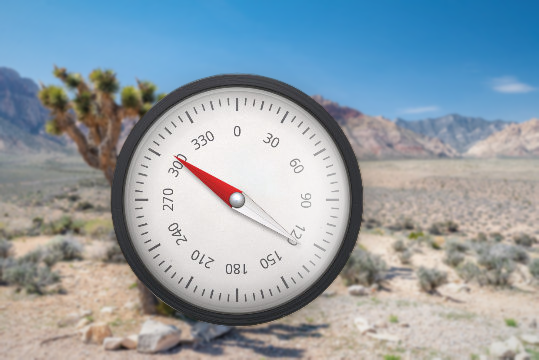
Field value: 305 °
